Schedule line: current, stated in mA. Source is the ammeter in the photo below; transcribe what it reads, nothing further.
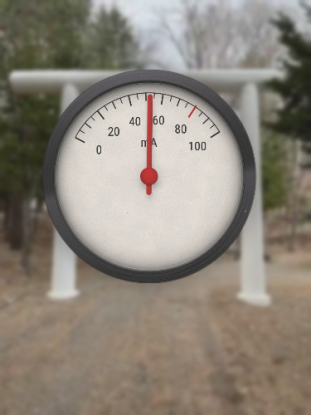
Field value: 52.5 mA
